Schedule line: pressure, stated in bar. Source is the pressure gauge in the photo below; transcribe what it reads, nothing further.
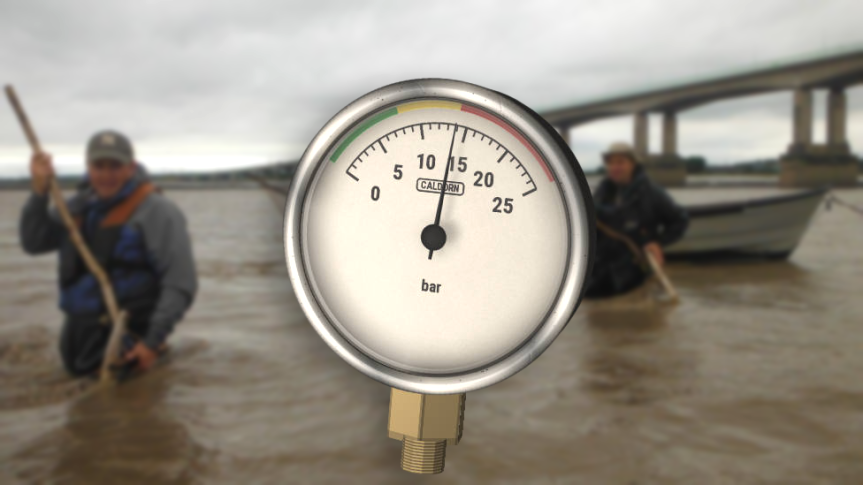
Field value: 14 bar
